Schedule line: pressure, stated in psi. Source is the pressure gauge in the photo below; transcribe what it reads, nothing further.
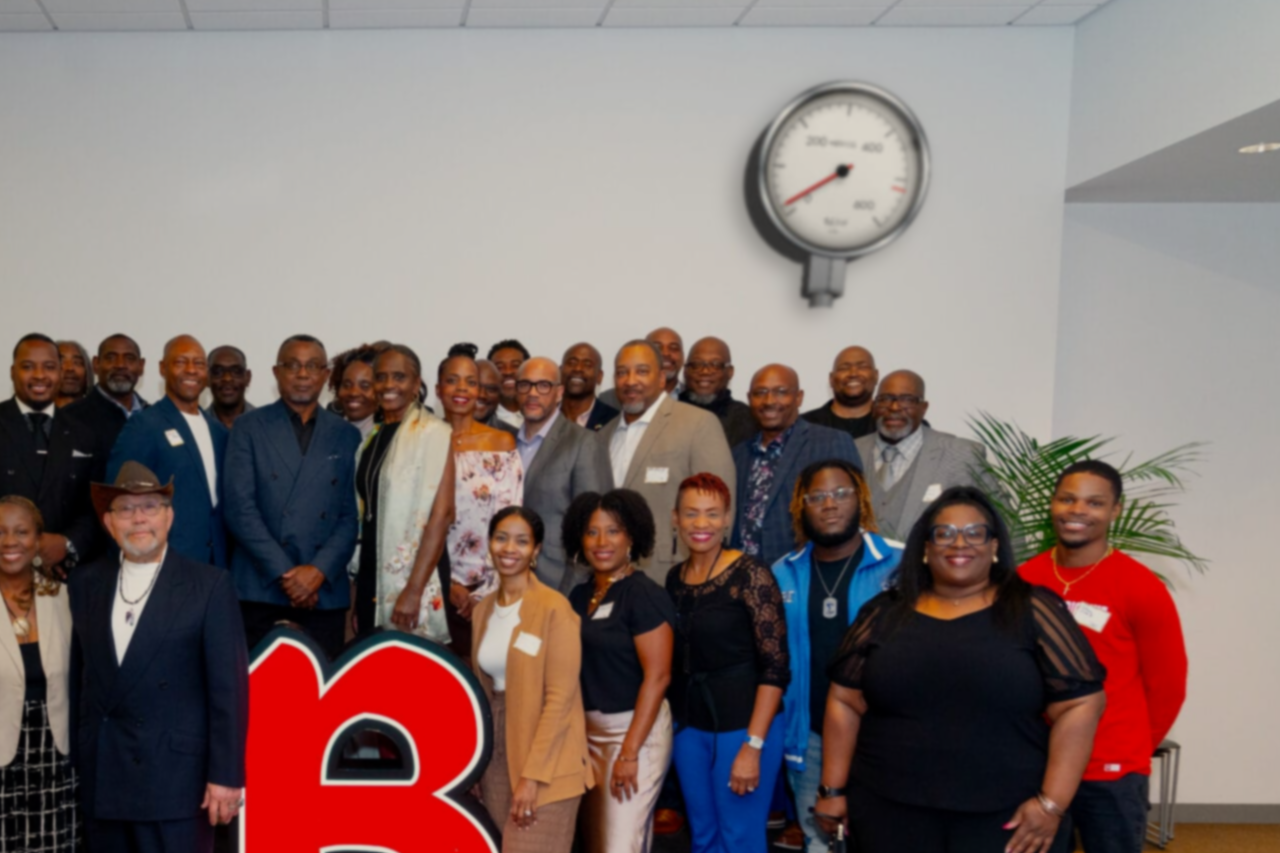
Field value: 20 psi
